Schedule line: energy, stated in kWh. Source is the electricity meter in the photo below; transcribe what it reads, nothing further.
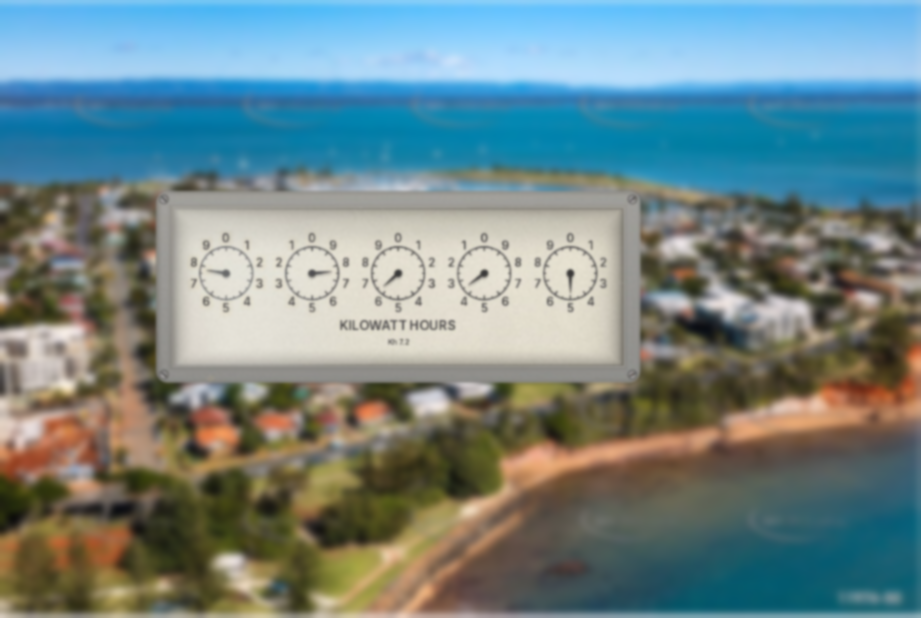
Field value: 77635 kWh
